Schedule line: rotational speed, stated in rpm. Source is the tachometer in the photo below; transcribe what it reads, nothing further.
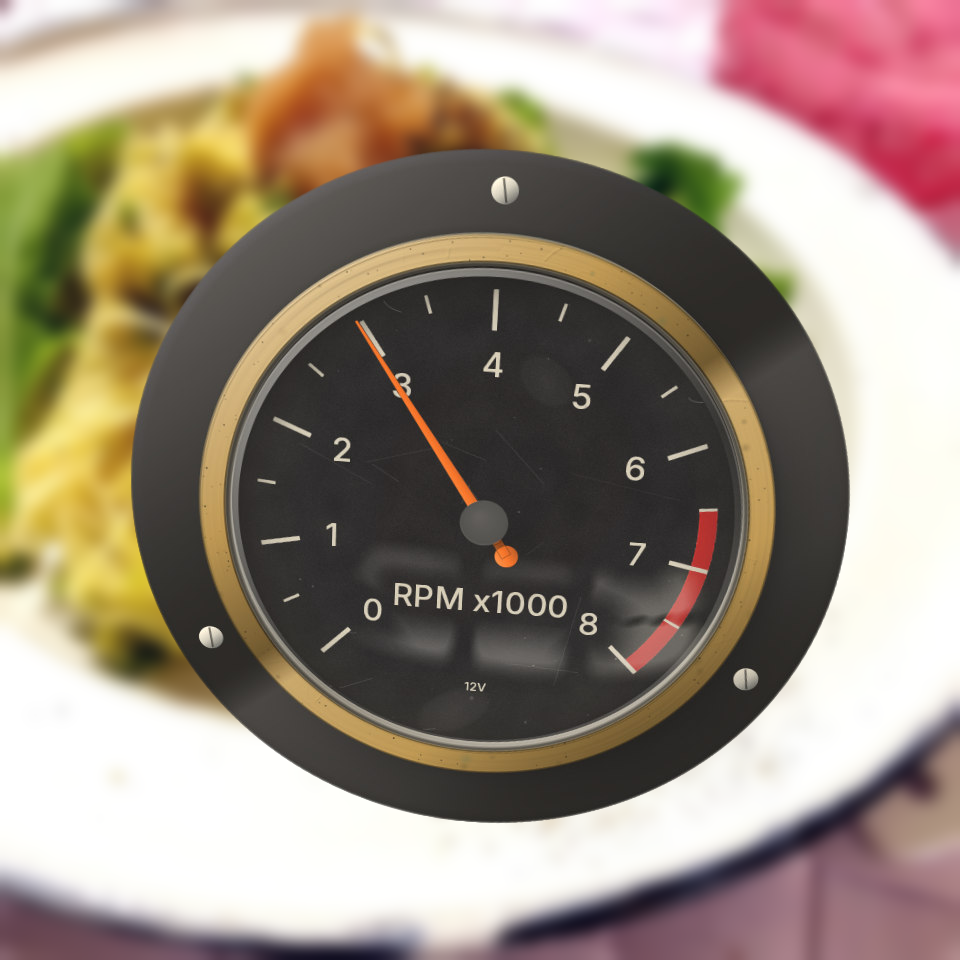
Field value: 3000 rpm
